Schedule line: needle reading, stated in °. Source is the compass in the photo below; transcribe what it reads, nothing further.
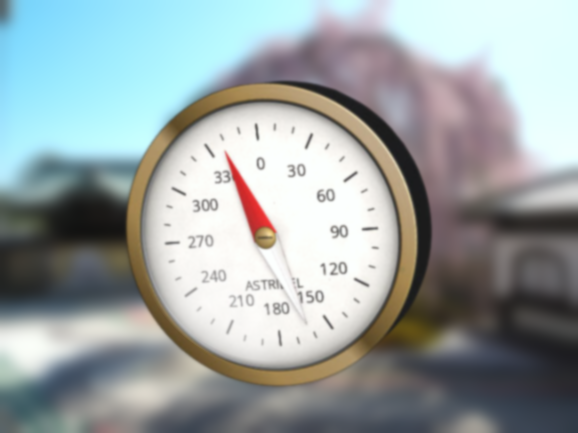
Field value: 340 °
